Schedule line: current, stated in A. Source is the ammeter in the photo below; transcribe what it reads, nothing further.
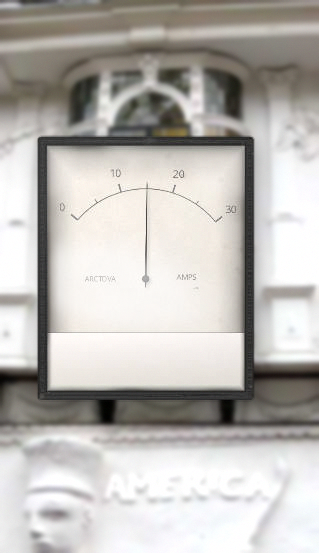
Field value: 15 A
